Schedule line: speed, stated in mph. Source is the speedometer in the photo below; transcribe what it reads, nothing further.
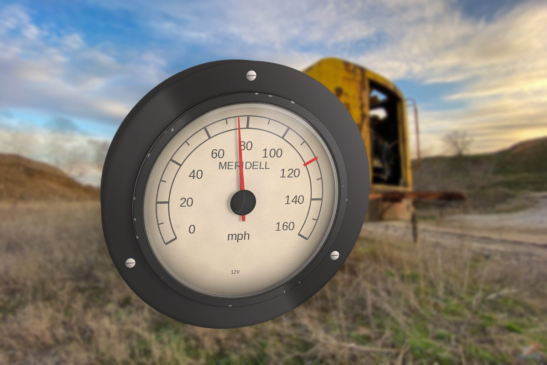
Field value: 75 mph
